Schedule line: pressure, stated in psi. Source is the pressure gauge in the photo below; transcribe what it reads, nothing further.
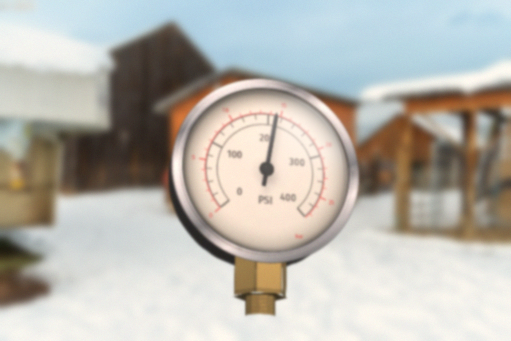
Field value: 210 psi
